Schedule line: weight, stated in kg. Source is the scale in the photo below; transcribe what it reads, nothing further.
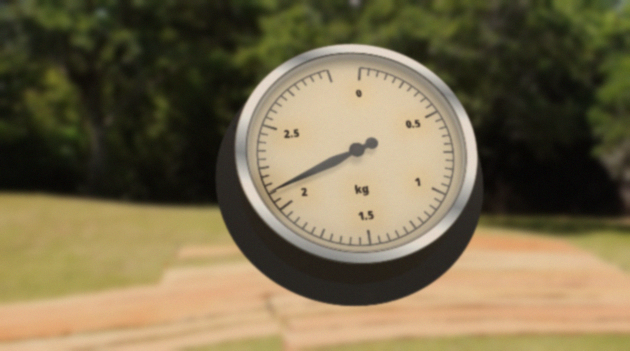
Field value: 2.1 kg
